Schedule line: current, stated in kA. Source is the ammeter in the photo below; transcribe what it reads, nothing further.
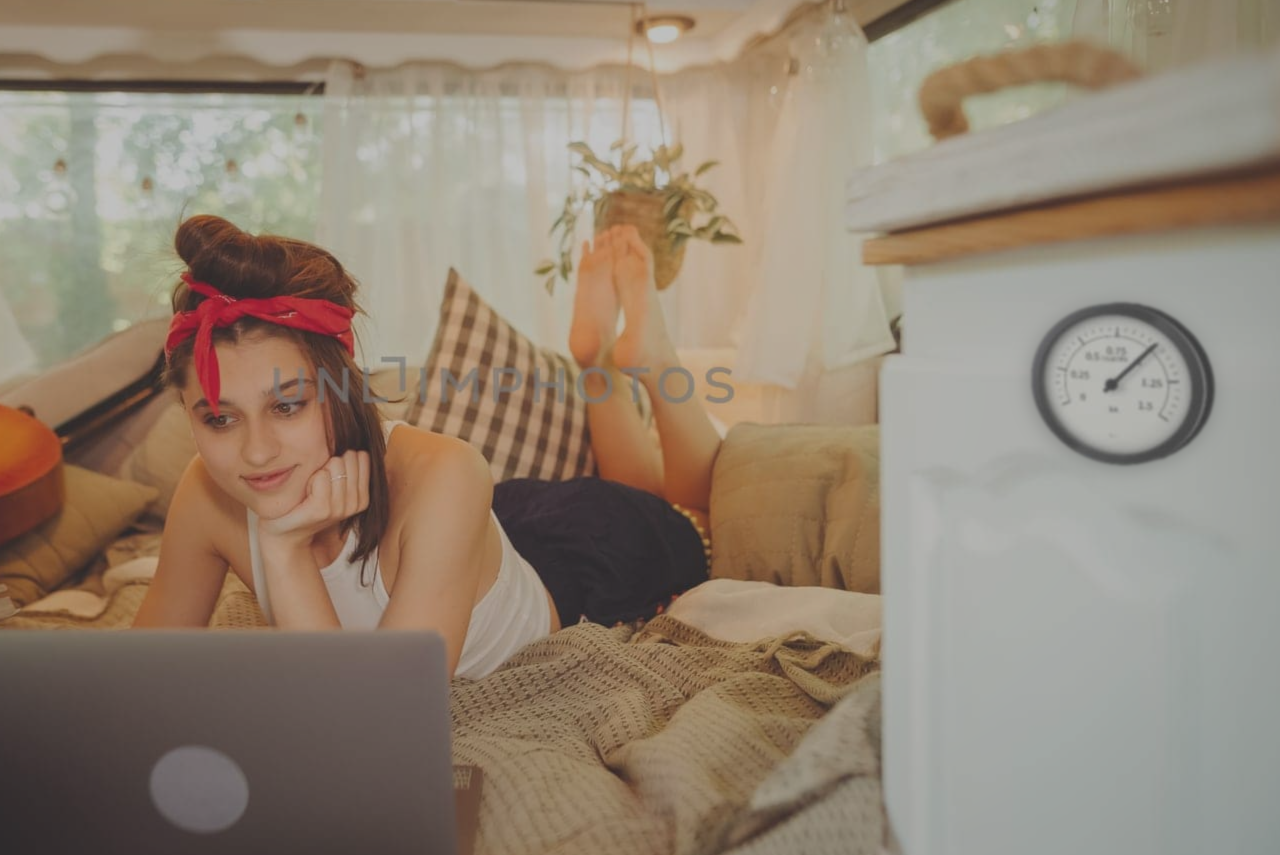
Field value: 1 kA
